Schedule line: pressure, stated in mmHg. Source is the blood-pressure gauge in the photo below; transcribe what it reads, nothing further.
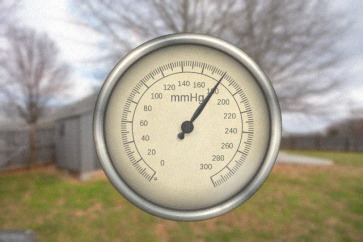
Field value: 180 mmHg
